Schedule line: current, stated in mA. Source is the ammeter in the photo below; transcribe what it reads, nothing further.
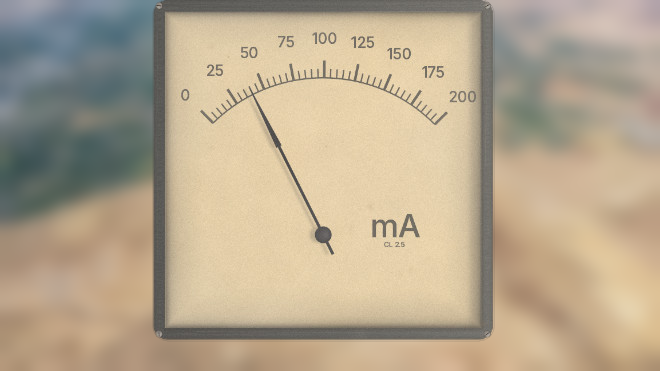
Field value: 40 mA
